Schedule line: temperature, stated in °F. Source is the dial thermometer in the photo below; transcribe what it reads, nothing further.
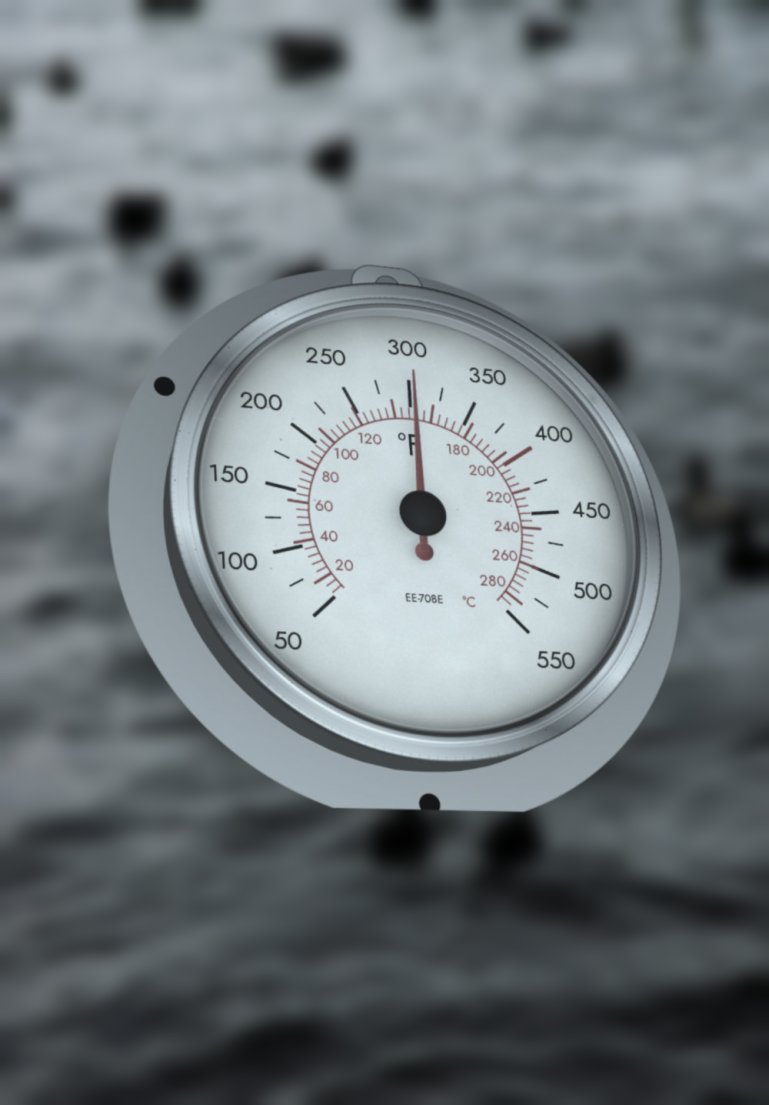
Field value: 300 °F
